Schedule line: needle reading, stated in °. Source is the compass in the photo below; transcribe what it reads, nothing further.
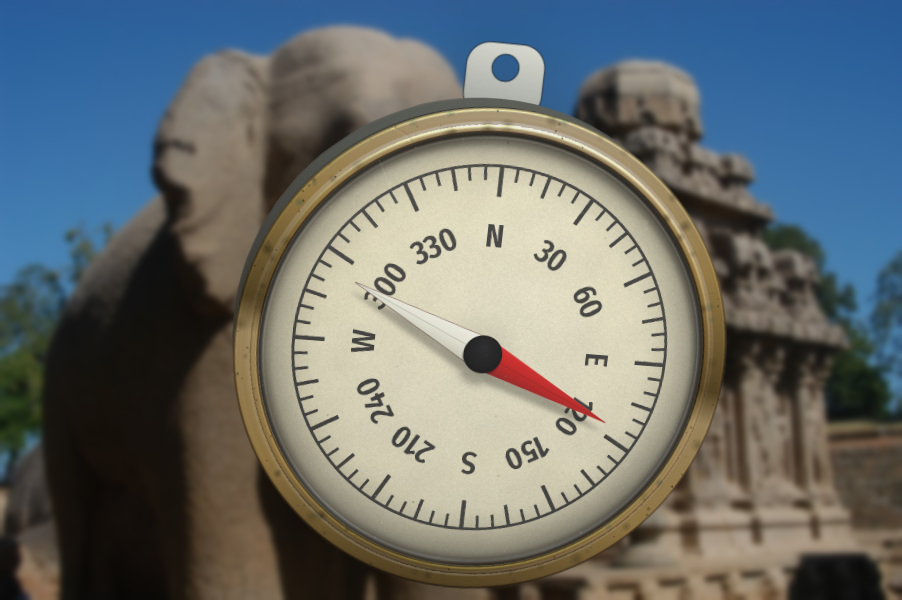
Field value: 115 °
